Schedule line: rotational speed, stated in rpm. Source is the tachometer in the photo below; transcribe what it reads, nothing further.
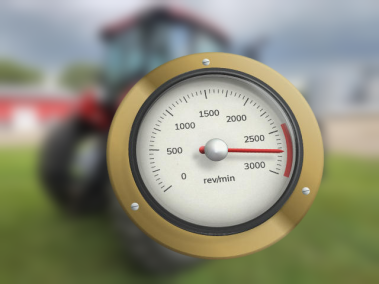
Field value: 2750 rpm
